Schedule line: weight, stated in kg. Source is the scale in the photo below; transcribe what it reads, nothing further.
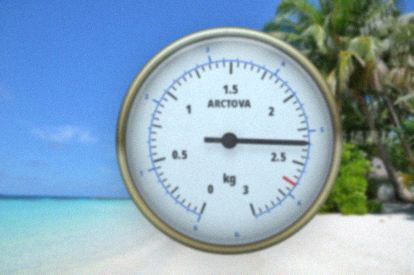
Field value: 2.35 kg
